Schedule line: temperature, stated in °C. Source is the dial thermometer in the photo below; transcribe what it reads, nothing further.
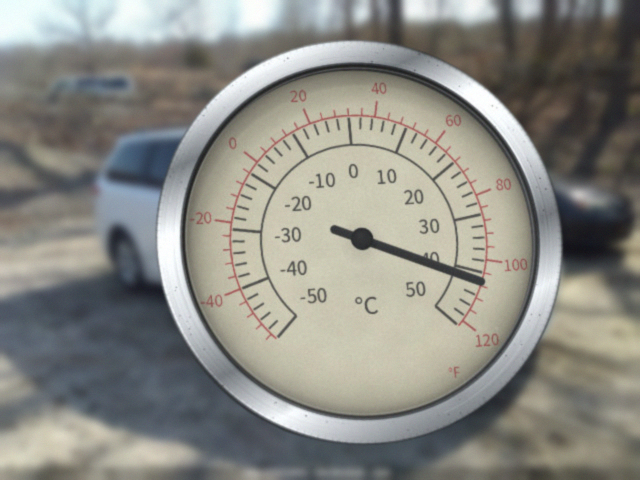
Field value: 42 °C
